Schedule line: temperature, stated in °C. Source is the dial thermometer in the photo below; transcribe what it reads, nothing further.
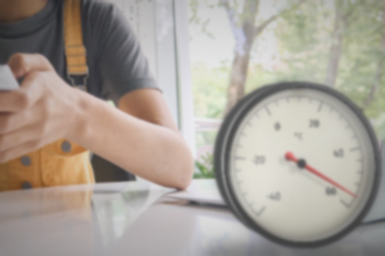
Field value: 56 °C
